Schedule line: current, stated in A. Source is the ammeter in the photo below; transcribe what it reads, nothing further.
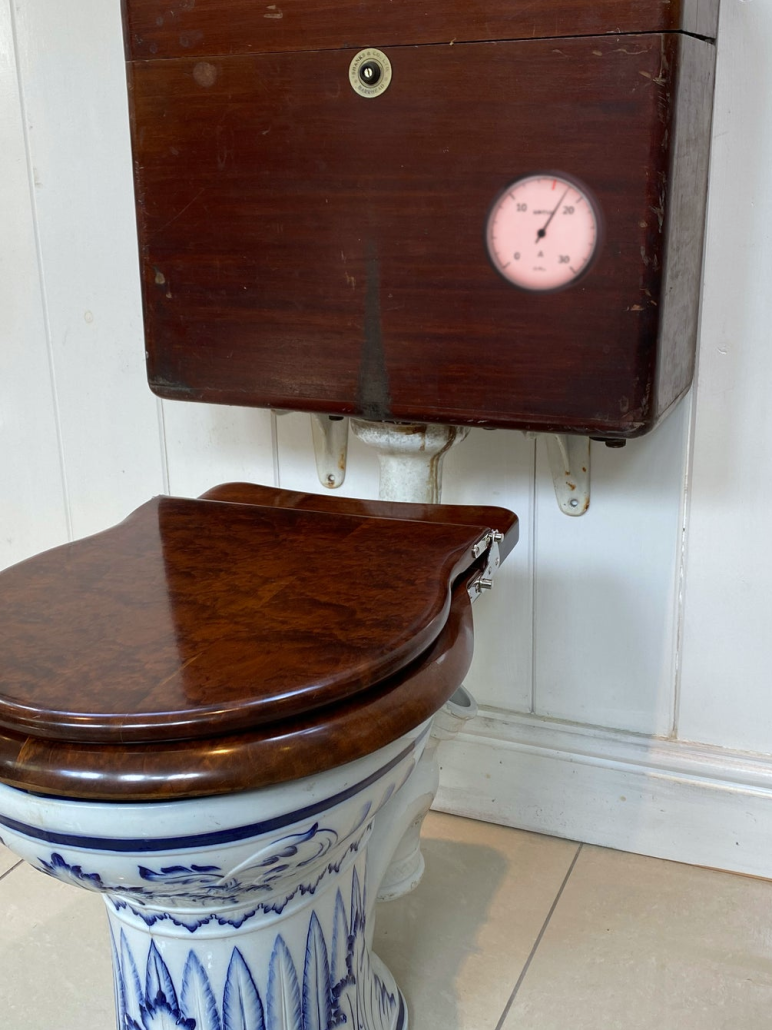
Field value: 18 A
